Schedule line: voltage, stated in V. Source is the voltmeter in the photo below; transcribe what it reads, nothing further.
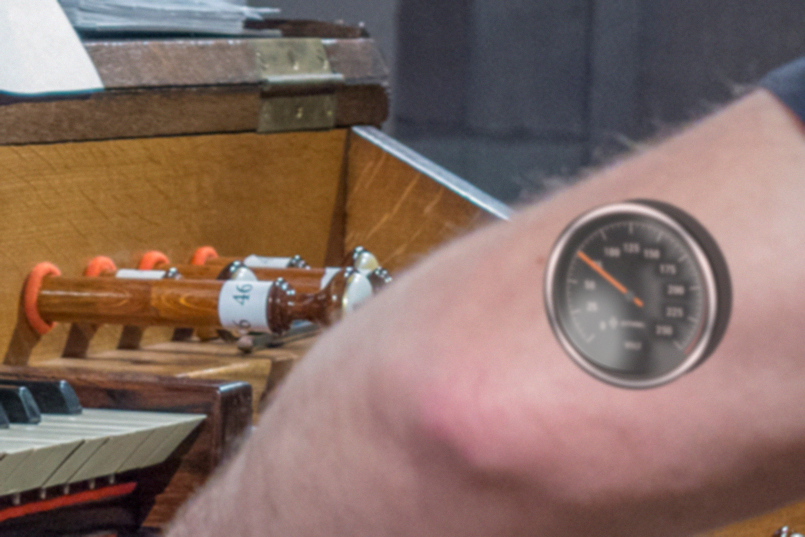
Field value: 75 V
